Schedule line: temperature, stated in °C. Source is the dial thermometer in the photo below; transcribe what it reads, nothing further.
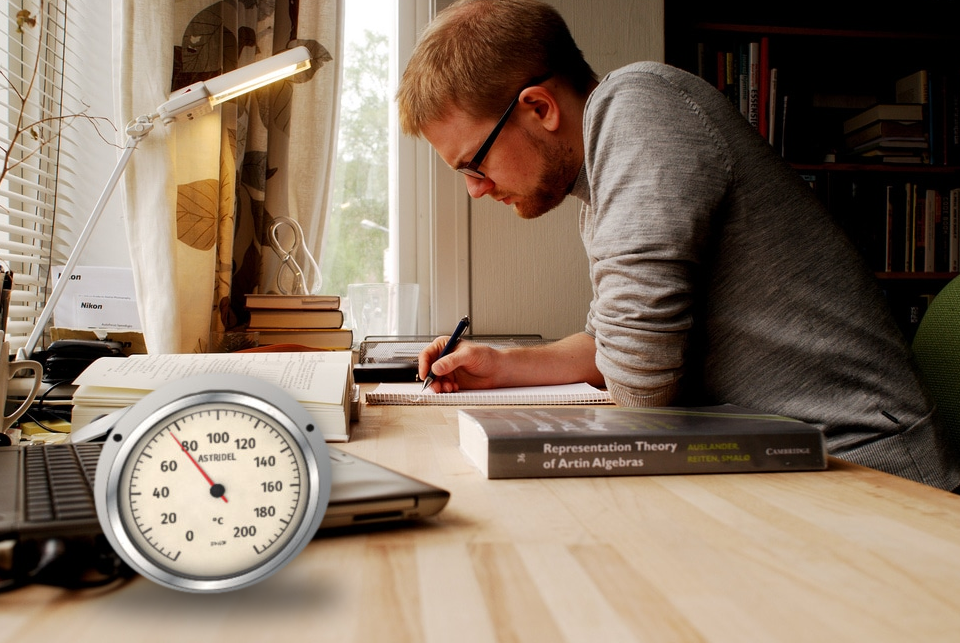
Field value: 76 °C
